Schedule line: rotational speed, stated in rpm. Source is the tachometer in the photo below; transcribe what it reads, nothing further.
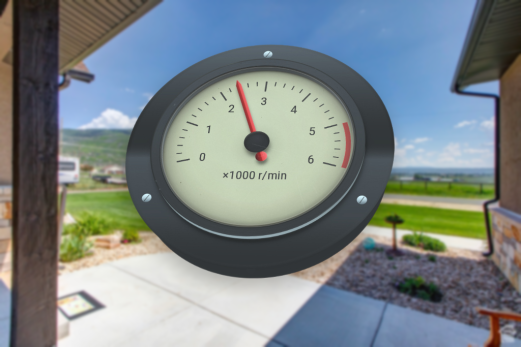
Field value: 2400 rpm
